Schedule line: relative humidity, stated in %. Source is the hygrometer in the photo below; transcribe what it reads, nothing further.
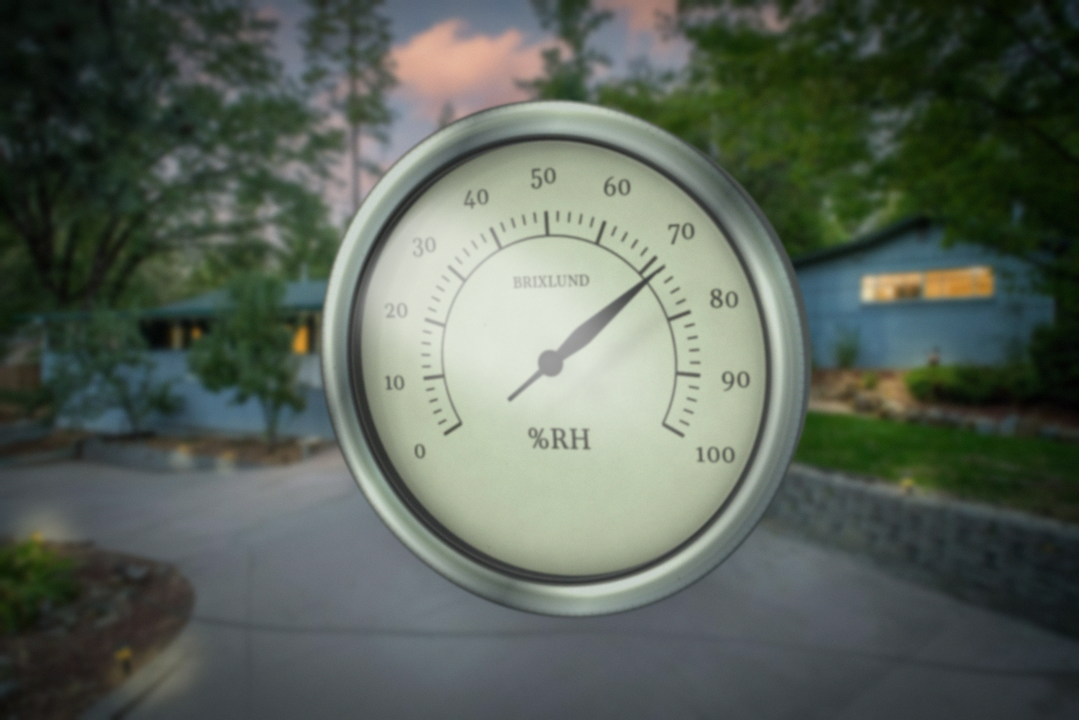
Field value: 72 %
